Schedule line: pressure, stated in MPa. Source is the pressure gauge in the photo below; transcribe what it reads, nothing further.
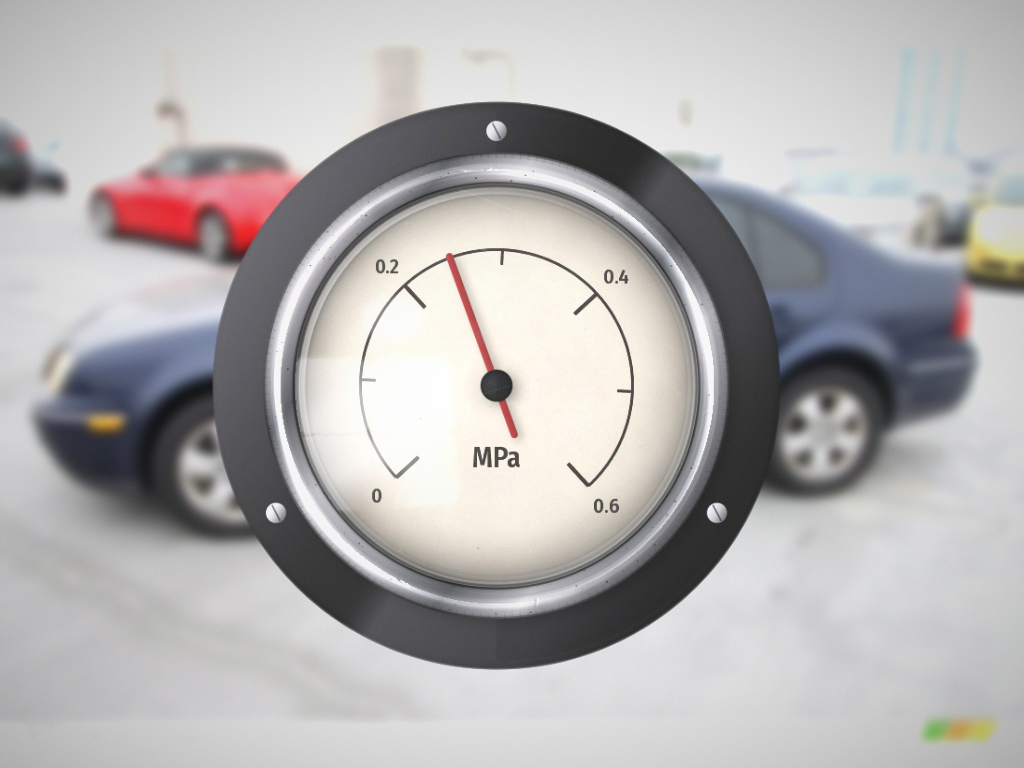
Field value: 0.25 MPa
